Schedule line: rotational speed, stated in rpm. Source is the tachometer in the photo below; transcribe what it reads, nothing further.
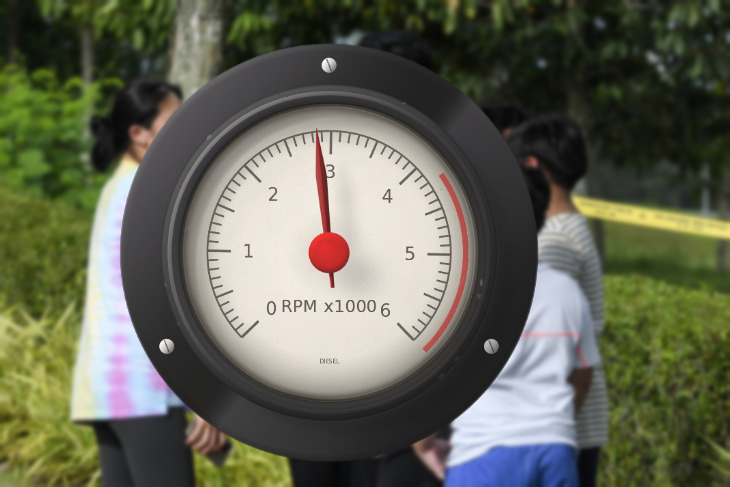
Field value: 2850 rpm
